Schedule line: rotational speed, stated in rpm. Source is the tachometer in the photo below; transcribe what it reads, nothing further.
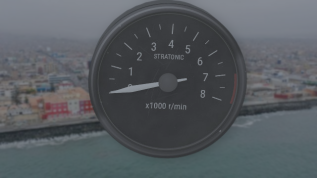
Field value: 0 rpm
